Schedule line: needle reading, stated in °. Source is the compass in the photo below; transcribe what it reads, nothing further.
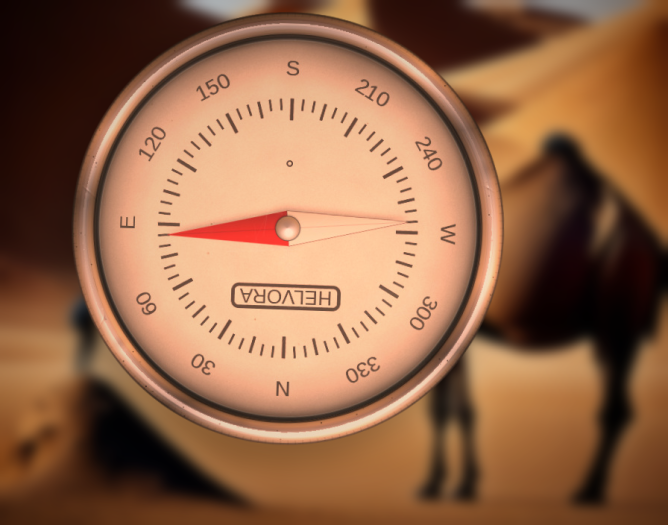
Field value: 85 °
